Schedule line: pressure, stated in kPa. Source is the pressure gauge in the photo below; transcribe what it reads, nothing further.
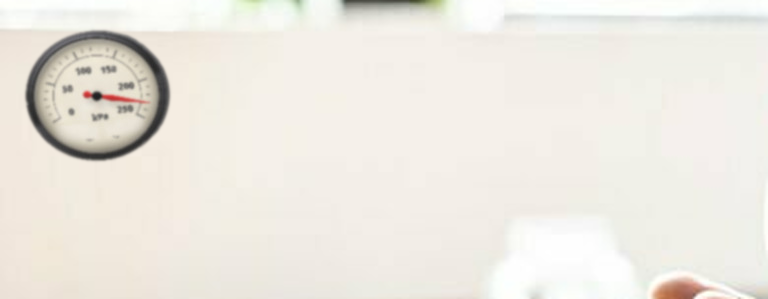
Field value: 230 kPa
